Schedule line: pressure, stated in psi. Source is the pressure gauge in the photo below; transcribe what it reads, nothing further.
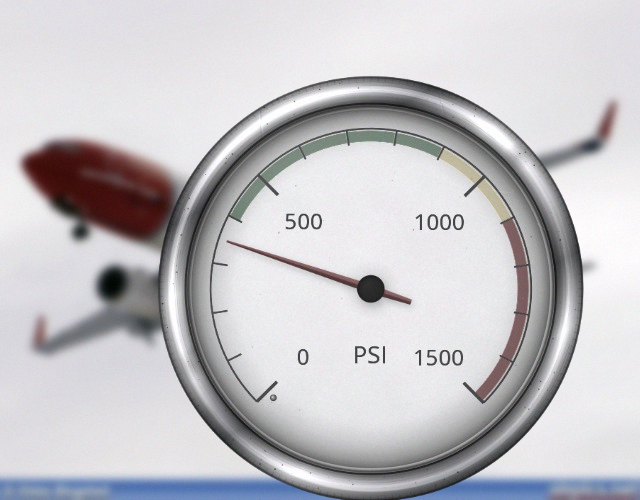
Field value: 350 psi
